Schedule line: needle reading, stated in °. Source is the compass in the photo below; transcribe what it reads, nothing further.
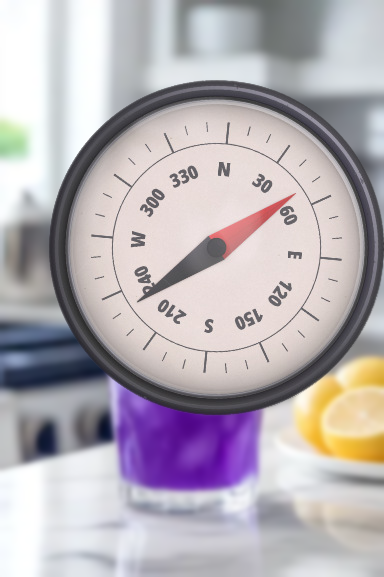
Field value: 50 °
